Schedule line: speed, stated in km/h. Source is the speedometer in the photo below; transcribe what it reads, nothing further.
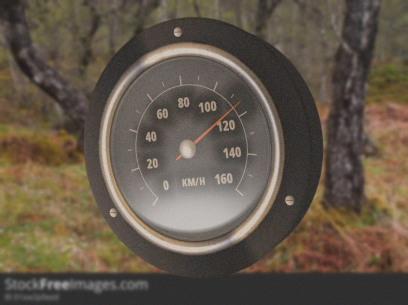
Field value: 115 km/h
